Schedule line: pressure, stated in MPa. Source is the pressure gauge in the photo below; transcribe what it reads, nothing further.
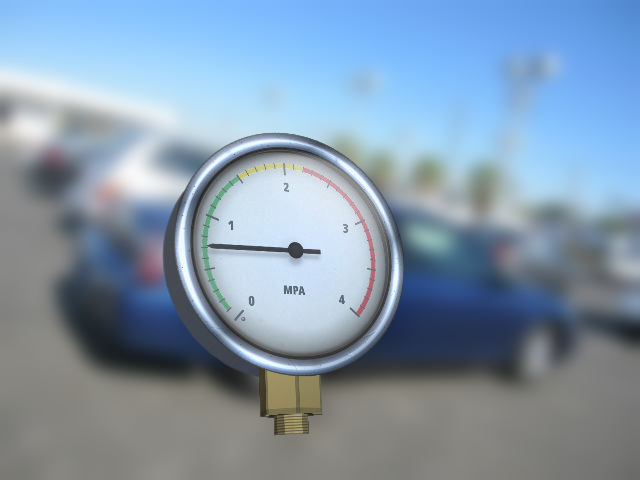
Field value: 0.7 MPa
